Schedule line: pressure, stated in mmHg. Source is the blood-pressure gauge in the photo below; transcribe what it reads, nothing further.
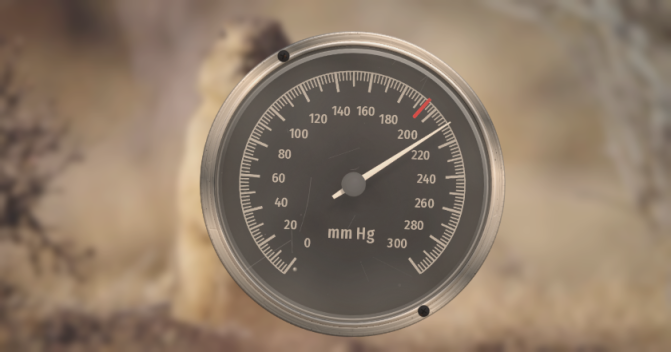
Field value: 210 mmHg
